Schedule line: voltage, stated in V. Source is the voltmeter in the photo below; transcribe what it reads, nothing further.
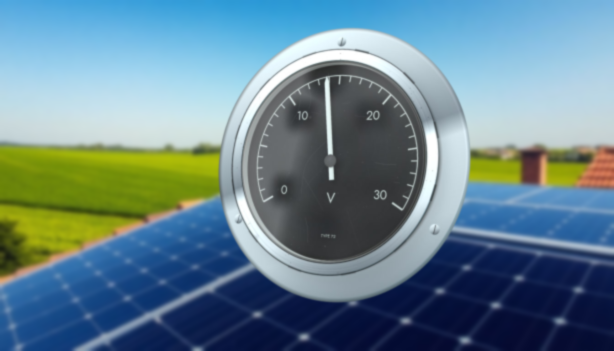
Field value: 14 V
